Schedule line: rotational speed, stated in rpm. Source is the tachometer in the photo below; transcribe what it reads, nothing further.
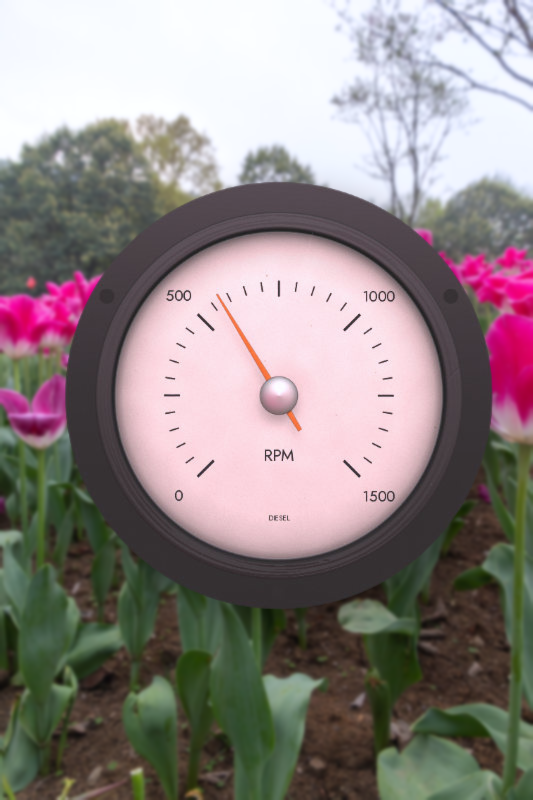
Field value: 575 rpm
